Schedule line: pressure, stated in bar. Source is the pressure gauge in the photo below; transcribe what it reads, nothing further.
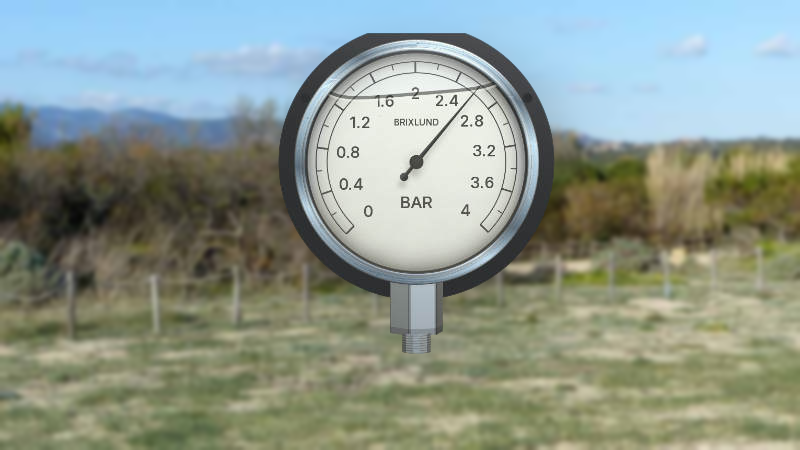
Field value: 2.6 bar
